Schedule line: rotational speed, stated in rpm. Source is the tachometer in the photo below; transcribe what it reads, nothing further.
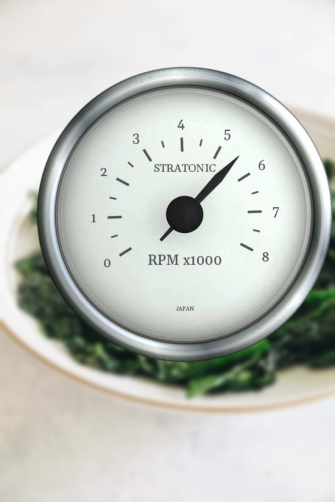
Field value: 5500 rpm
